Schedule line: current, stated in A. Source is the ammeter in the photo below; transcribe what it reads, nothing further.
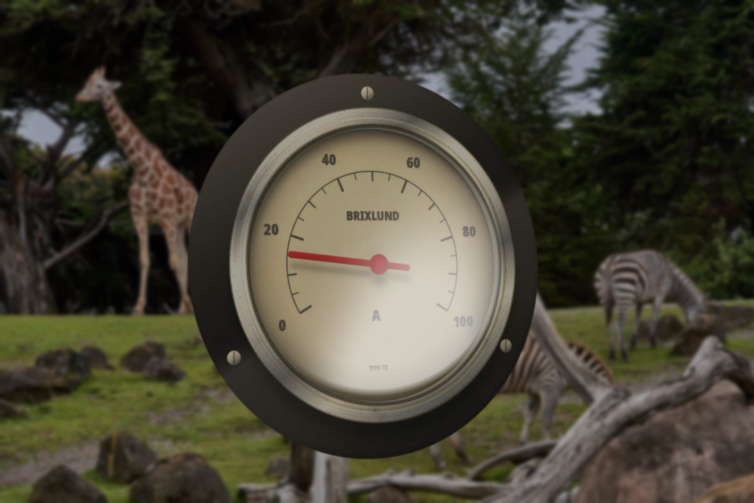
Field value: 15 A
